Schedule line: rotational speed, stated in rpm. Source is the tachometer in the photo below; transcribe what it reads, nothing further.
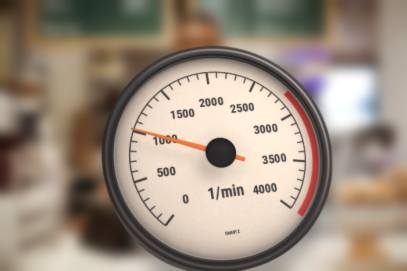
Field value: 1000 rpm
